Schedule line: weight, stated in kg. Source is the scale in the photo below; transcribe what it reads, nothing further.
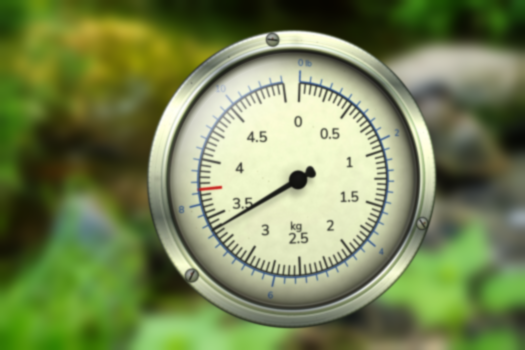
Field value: 3.4 kg
